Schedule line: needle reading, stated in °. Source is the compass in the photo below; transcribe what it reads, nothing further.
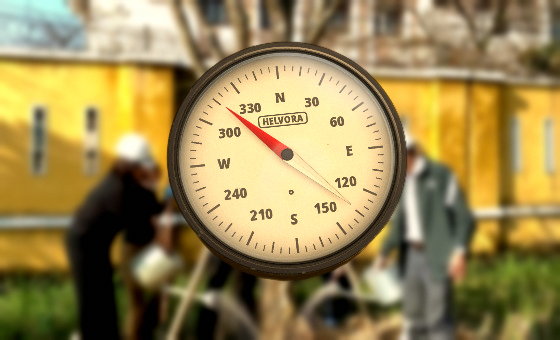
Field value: 315 °
